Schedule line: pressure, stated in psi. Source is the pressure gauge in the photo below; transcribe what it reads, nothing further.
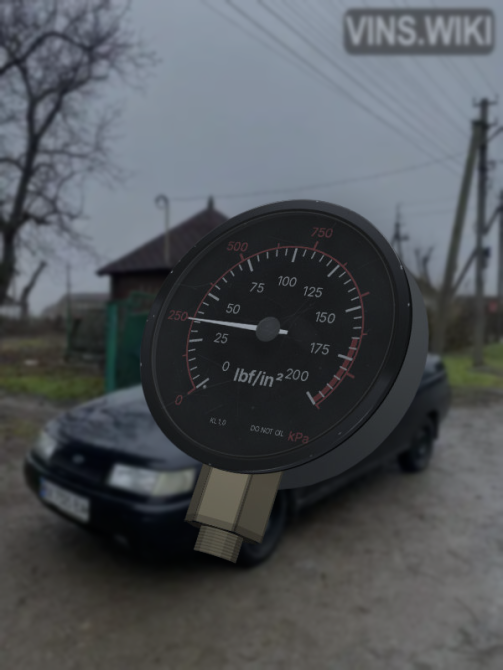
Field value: 35 psi
